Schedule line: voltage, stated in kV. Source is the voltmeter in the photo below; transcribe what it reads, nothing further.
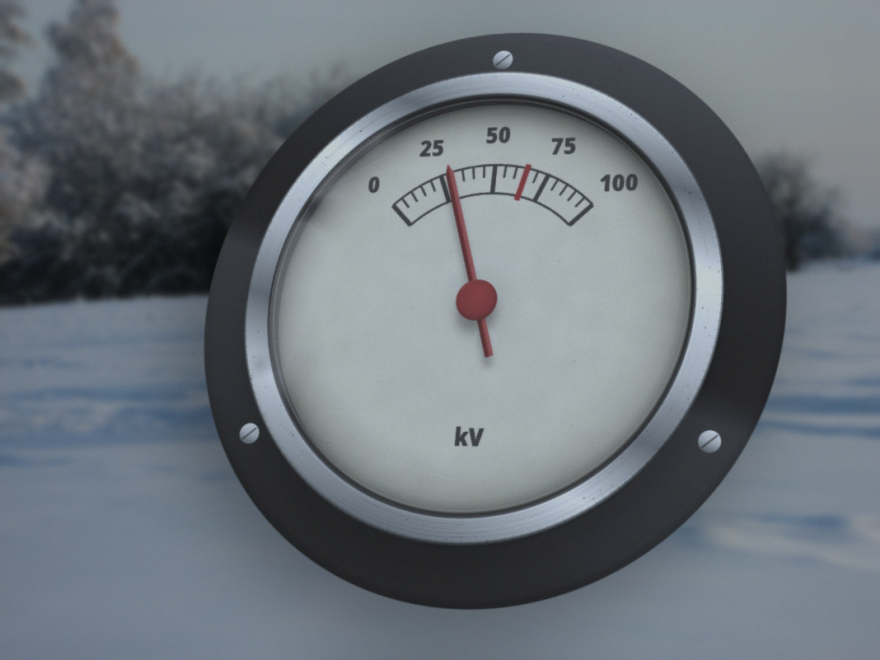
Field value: 30 kV
